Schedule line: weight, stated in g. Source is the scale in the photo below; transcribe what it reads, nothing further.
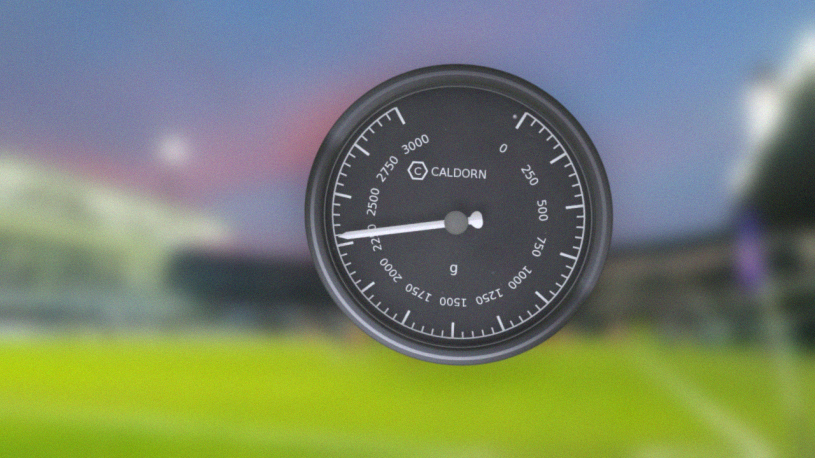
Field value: 2300 g
